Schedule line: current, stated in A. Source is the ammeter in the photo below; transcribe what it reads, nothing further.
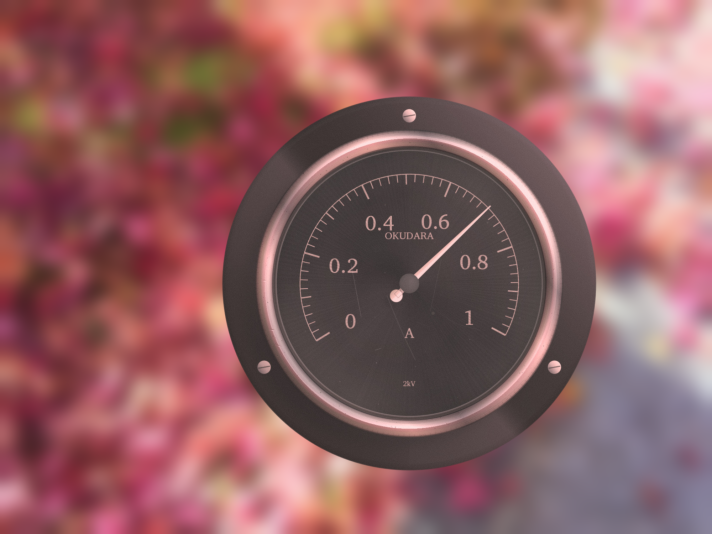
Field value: 0.7 A
